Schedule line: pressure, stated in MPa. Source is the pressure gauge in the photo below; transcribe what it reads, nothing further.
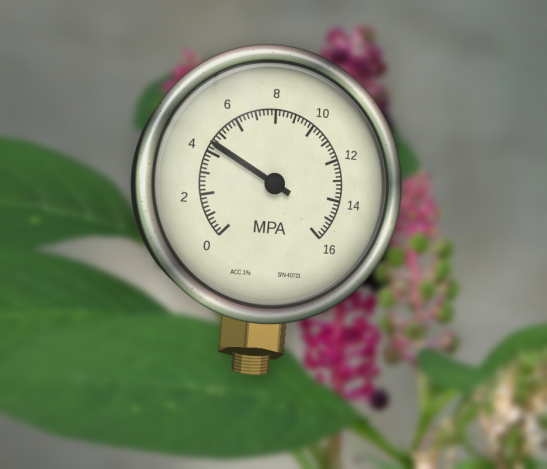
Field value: 4.4 MPa
